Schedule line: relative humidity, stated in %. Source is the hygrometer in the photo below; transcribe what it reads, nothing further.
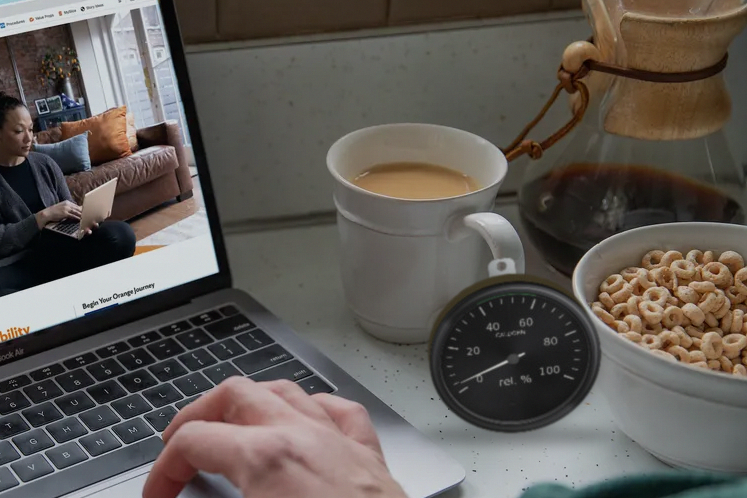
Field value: 4 %
